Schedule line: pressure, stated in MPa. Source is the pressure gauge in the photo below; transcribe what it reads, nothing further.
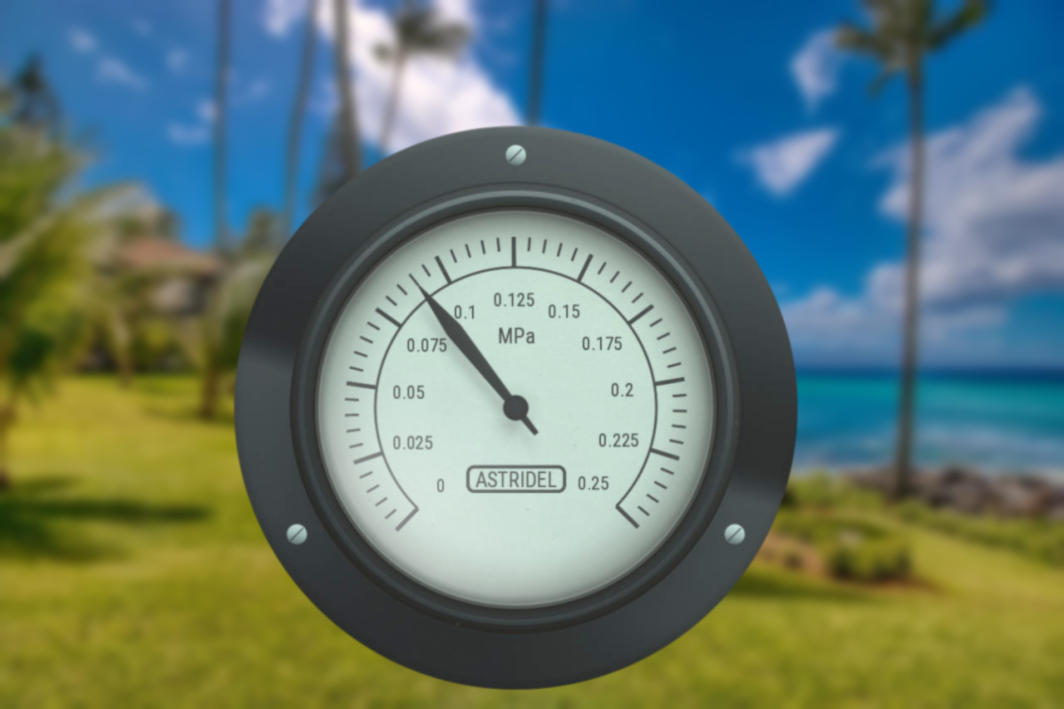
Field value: 0.09 MPa
